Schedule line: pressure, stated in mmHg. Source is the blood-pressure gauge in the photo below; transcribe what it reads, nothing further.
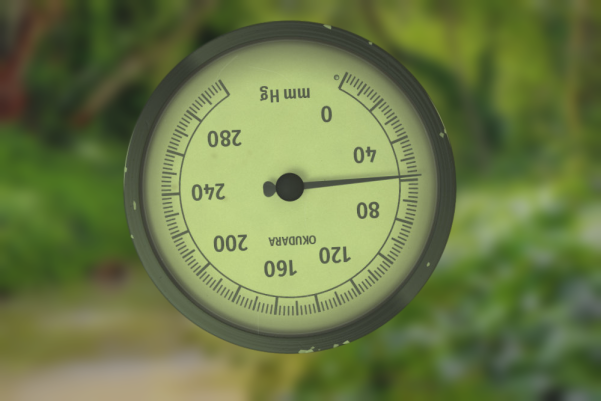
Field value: 58 mmHg
